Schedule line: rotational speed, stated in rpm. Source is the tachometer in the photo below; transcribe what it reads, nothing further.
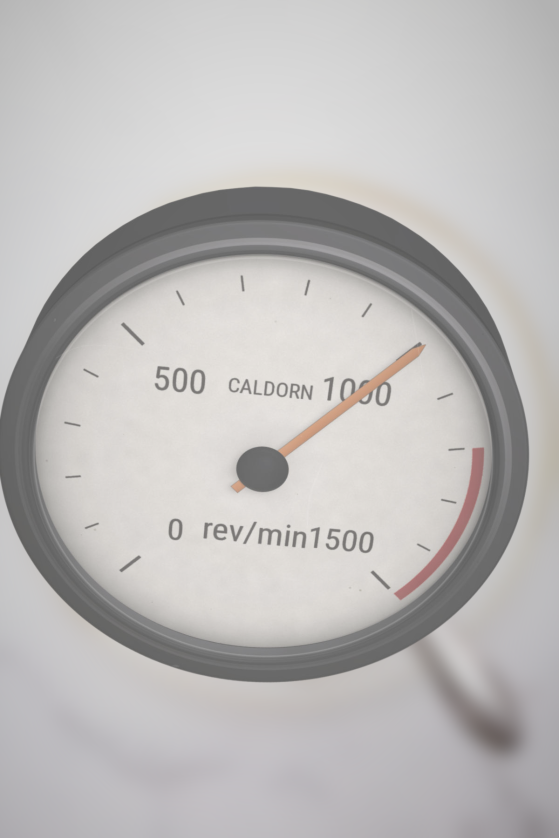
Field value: 1000 rpm
